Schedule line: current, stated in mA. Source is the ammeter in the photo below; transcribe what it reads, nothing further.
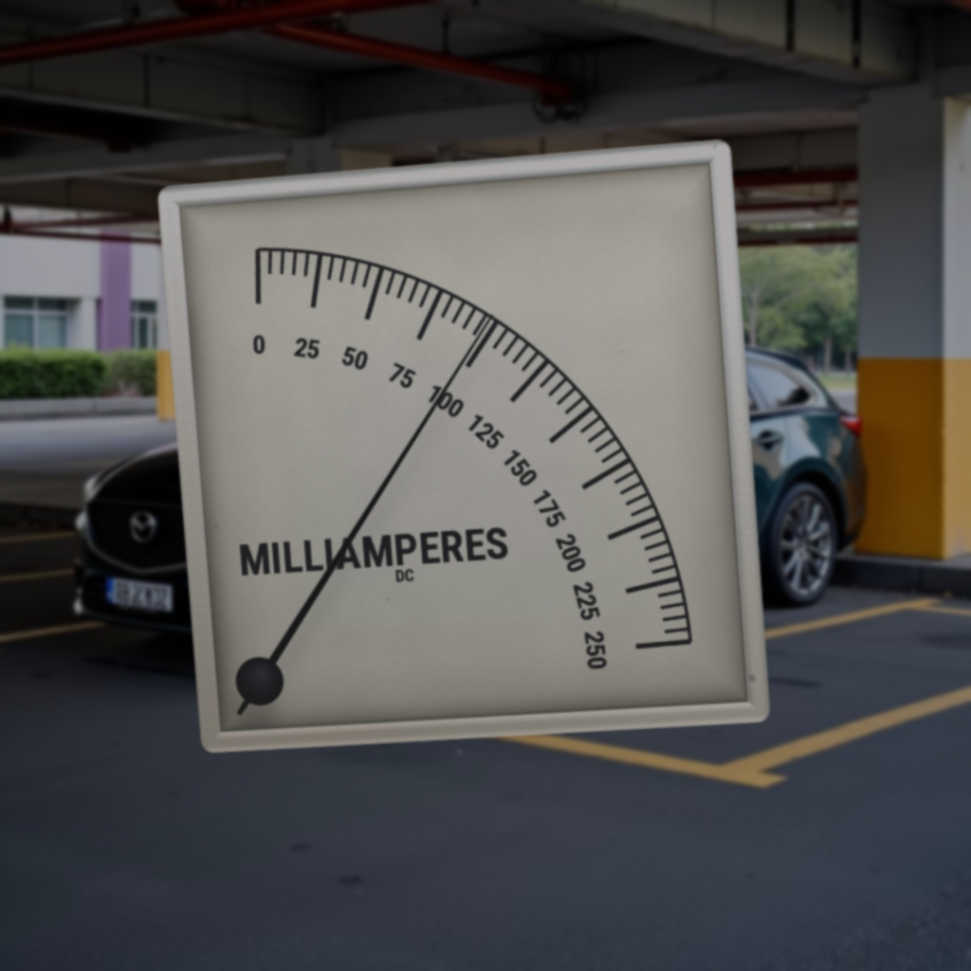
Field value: 97.5 mA
